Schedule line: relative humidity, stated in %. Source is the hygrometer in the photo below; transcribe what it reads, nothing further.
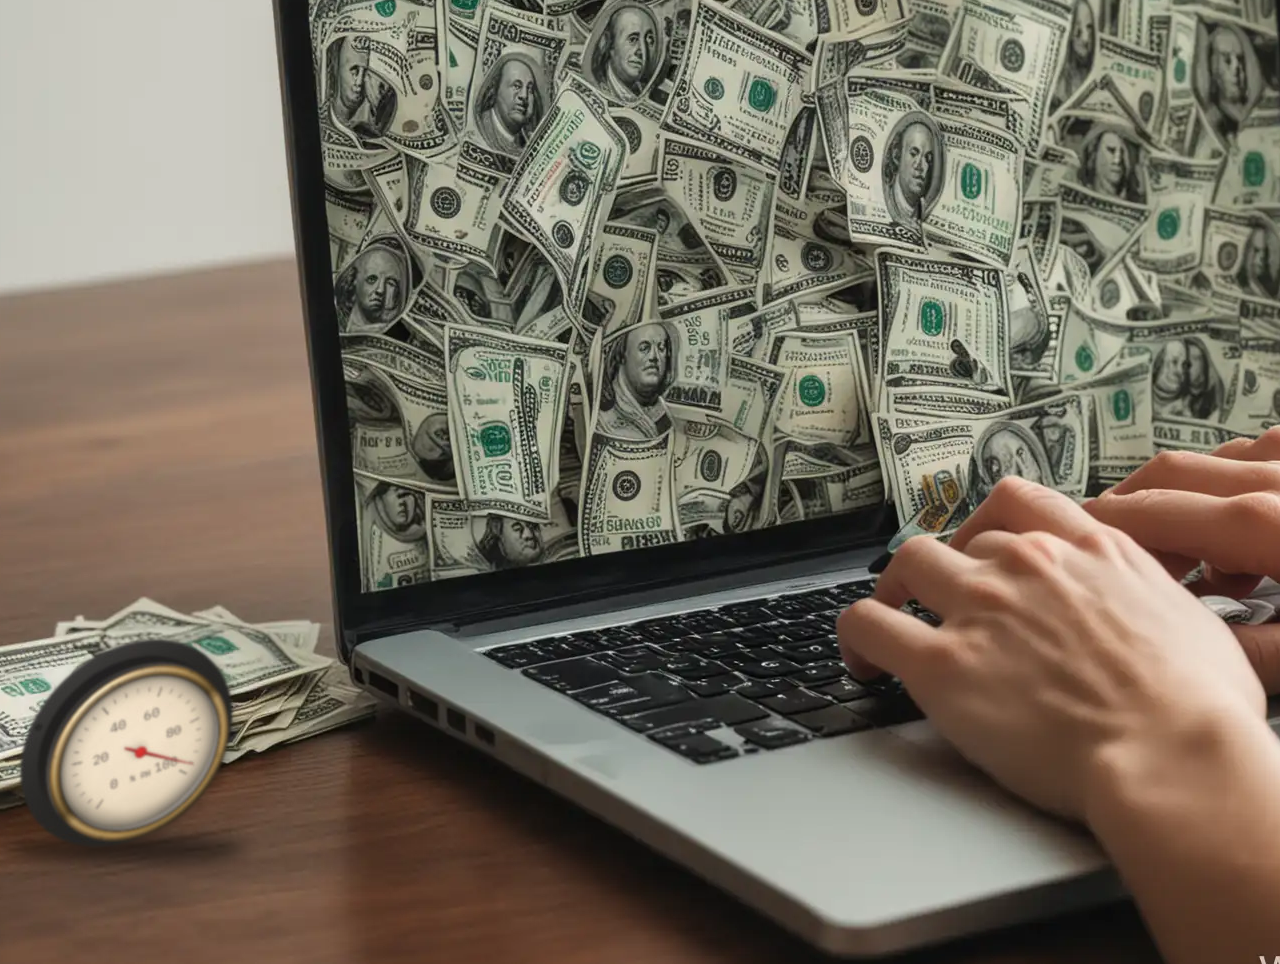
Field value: 96 %
